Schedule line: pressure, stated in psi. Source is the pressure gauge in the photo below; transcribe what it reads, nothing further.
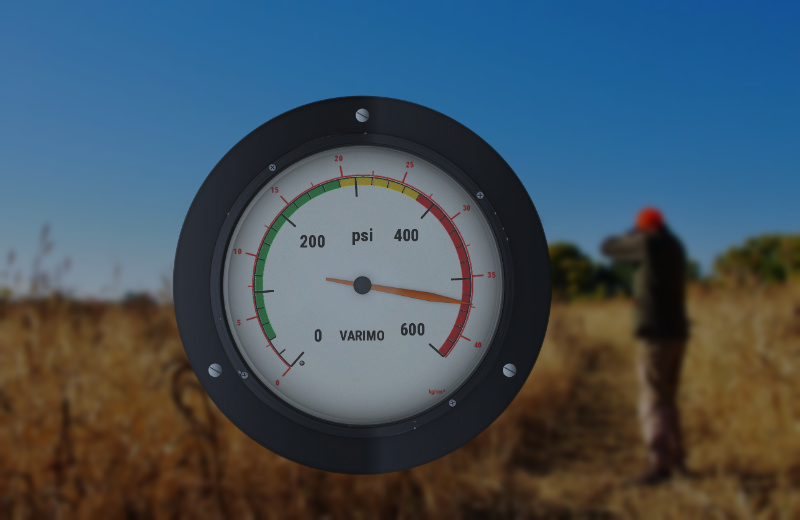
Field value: 530 psi
